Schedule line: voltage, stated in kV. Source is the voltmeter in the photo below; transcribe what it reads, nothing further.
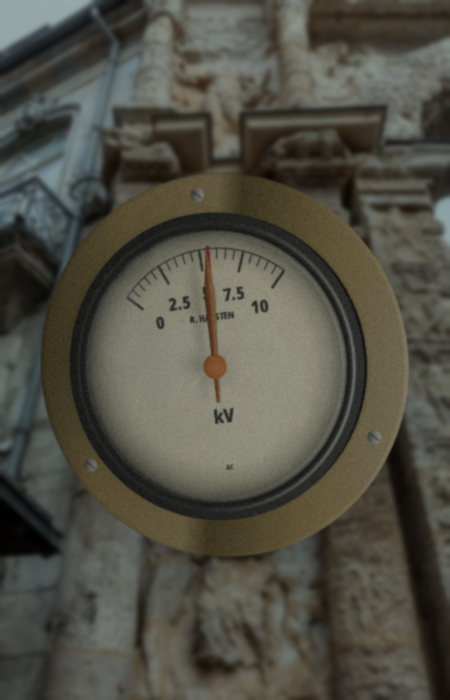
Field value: 5.5 kV
